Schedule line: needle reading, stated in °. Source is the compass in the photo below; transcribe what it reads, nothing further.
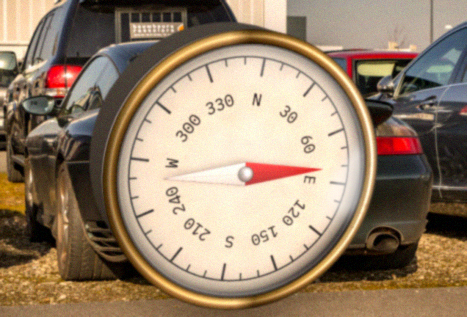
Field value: 80 °
